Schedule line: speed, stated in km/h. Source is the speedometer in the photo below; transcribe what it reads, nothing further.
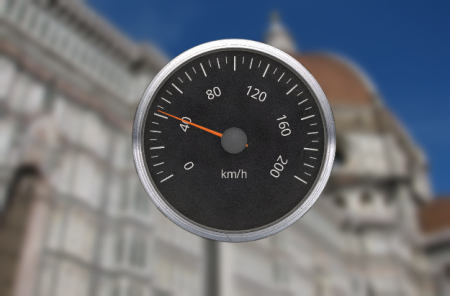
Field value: 42.5 km/h
